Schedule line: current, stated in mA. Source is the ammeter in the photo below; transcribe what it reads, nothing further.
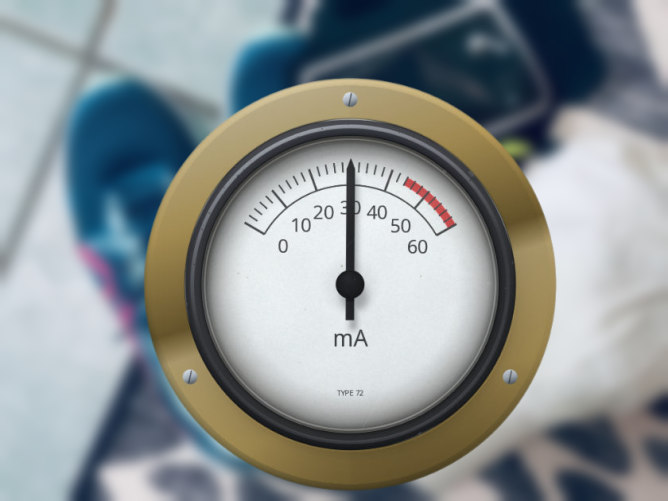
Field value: 30 mA
